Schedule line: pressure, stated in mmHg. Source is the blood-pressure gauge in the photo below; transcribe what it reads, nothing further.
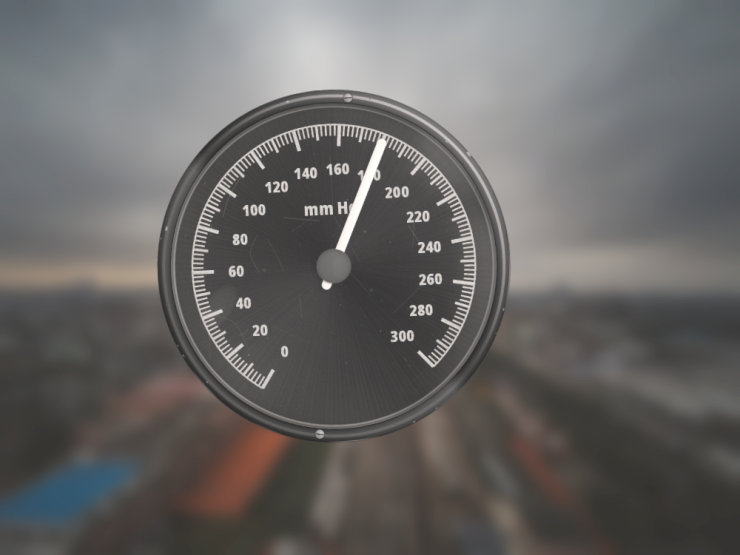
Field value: 180 mmHg
